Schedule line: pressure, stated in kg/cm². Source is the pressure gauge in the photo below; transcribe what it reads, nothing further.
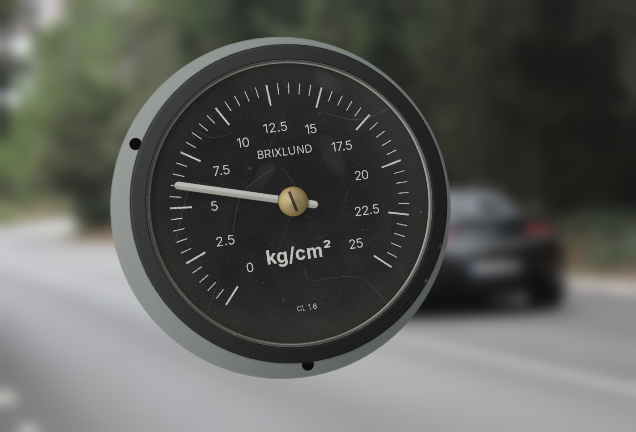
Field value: 6 kg/cm²
